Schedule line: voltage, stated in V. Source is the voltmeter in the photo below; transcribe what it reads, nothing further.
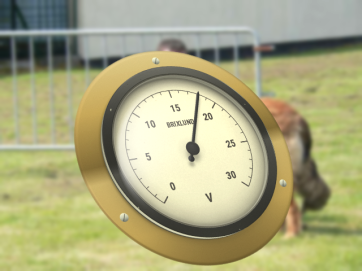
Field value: 18 V
